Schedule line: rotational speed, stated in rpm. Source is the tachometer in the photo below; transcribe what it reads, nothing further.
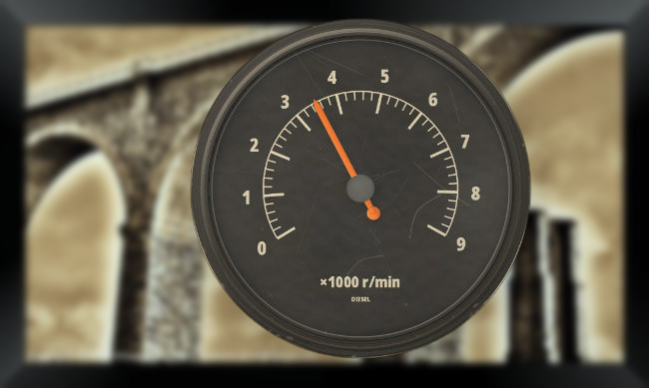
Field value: 3500 rpm
